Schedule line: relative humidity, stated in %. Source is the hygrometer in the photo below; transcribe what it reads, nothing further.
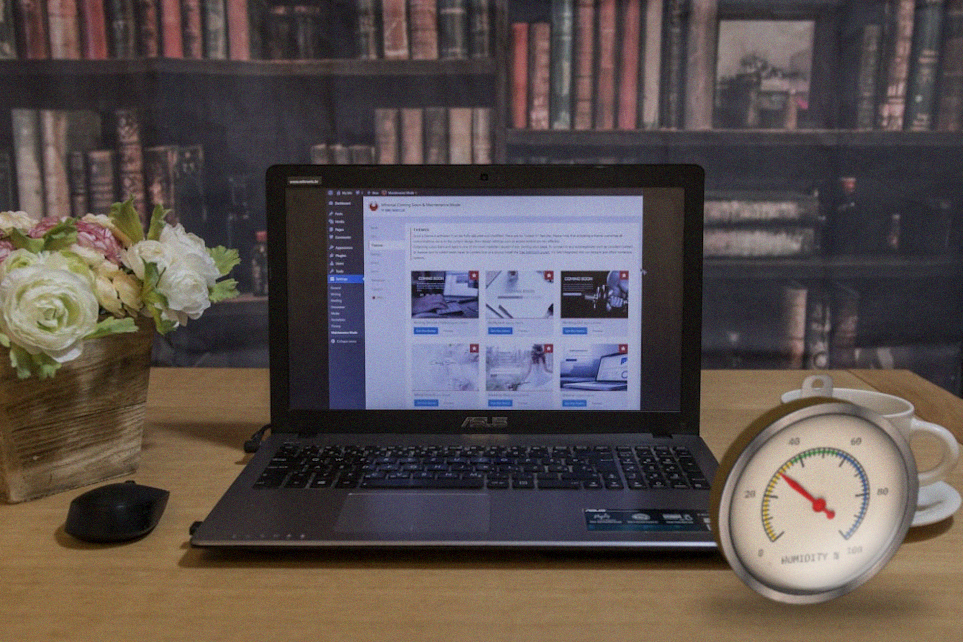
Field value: 30 %
